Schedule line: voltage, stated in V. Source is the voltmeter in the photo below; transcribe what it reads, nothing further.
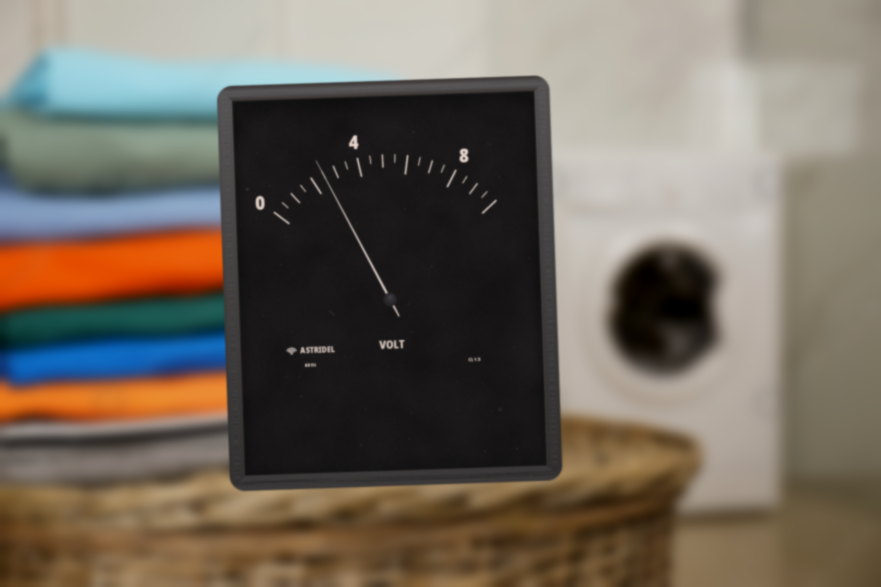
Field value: 2.5 V
